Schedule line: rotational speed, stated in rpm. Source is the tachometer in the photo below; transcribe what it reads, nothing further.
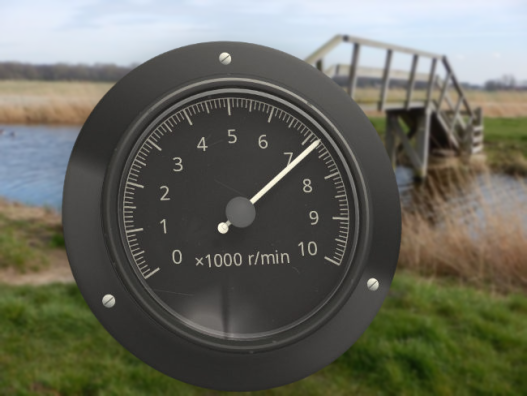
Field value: 7200 rpm
